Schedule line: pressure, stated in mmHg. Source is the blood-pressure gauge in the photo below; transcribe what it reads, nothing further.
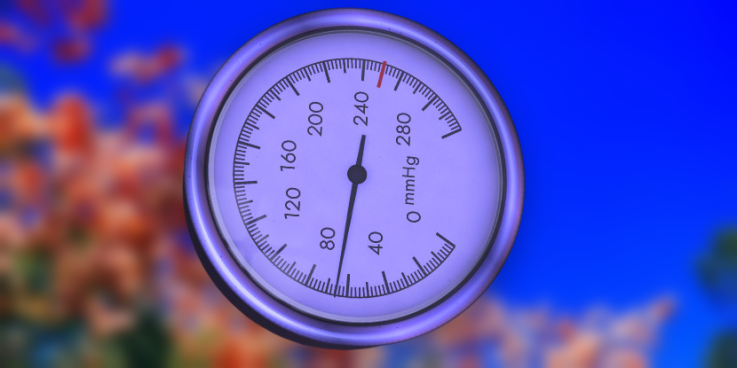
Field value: 66 mmHg
